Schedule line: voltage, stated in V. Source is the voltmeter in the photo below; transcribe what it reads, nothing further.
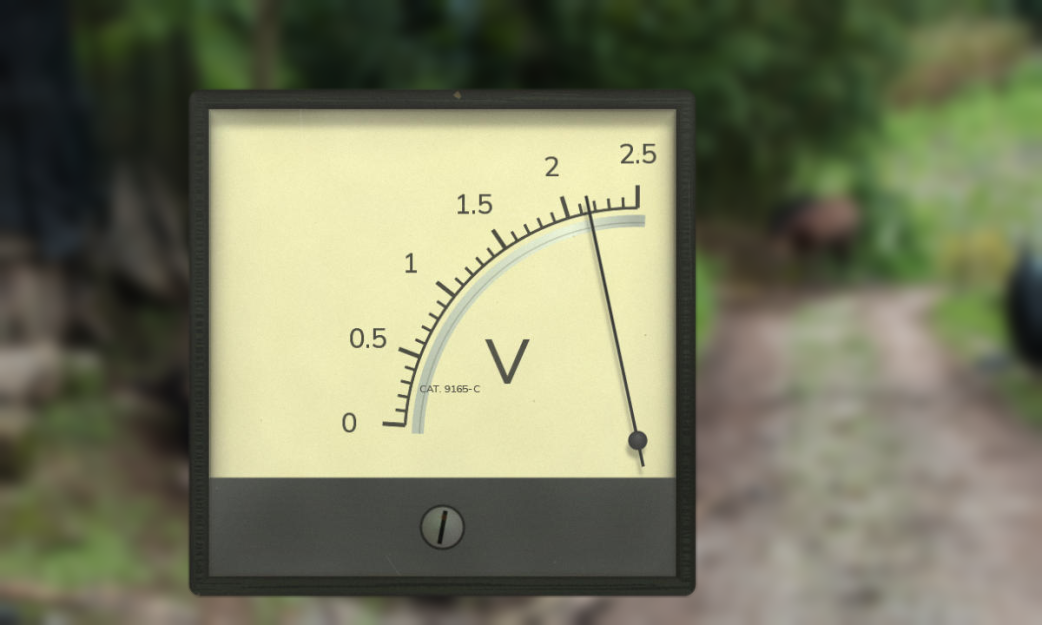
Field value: 2.15 V
